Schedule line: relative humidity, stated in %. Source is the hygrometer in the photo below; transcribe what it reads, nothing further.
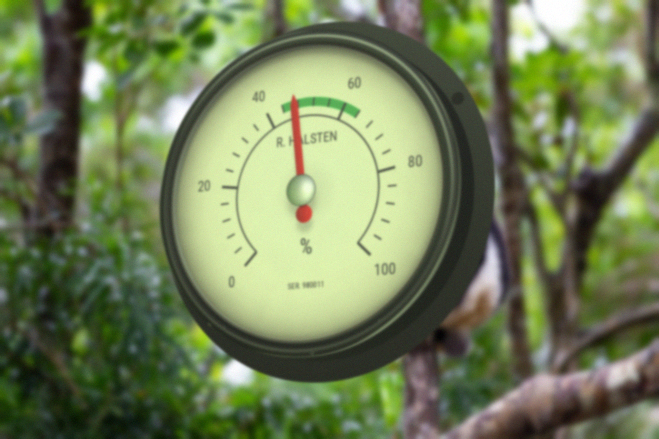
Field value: 48 %
